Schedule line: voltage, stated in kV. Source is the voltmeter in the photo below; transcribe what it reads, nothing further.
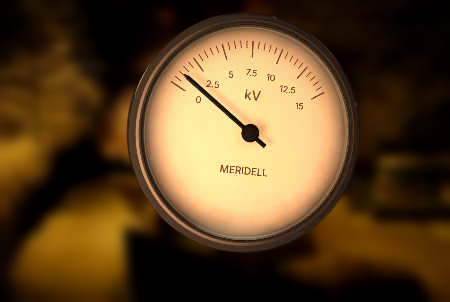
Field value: 1 kV
